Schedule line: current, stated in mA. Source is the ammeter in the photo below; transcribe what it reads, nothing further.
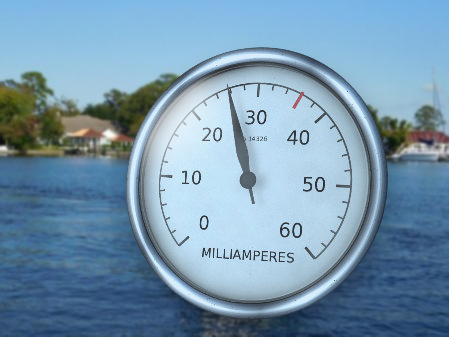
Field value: 26 mA
